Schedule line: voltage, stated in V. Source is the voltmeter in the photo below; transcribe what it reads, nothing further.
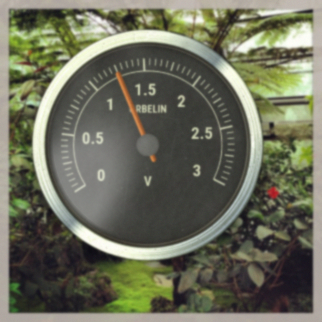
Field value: 1.25 V
